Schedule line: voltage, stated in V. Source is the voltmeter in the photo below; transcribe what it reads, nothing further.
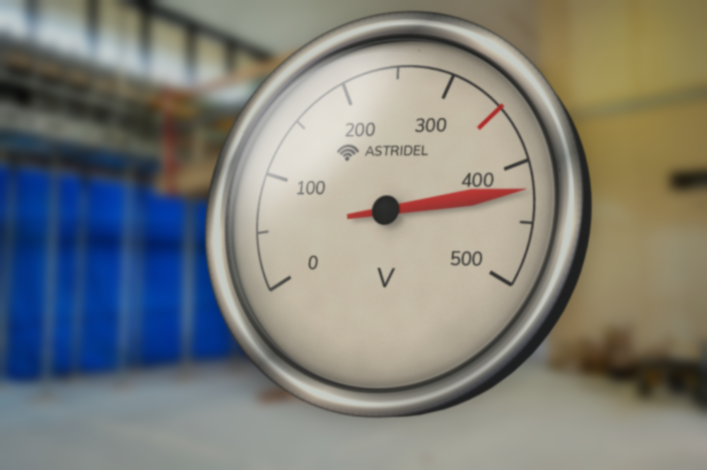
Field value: 425 V
